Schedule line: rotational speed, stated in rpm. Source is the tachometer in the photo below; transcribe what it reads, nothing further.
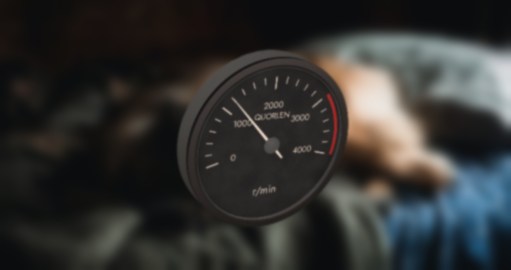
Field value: 1200 rpm
